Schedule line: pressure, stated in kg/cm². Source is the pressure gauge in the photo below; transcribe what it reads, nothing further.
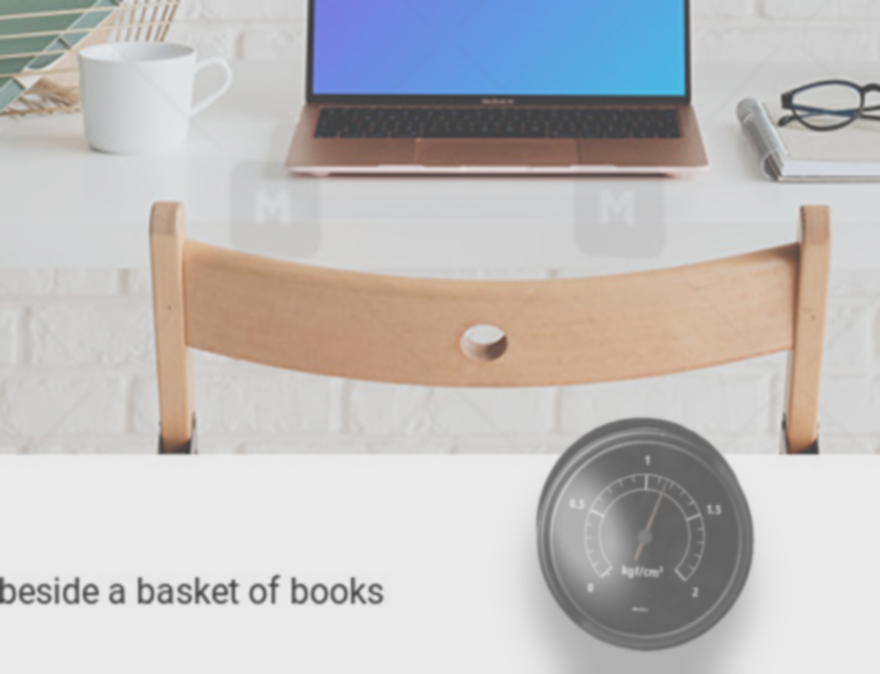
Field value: 1.15 kg/cm²
